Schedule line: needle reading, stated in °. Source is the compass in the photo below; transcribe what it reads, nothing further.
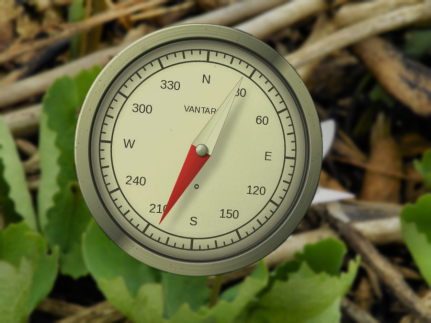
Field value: 205 °
